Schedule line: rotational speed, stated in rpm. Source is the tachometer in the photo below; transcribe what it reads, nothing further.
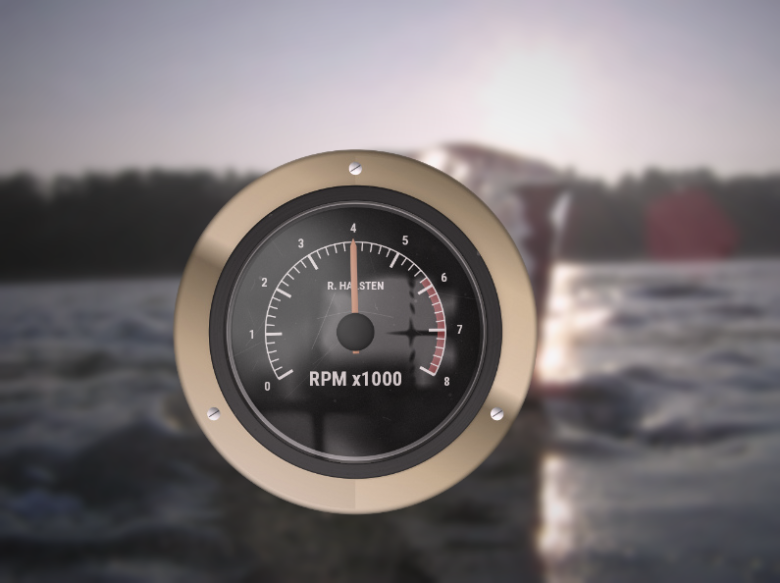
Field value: 4000 rpm
